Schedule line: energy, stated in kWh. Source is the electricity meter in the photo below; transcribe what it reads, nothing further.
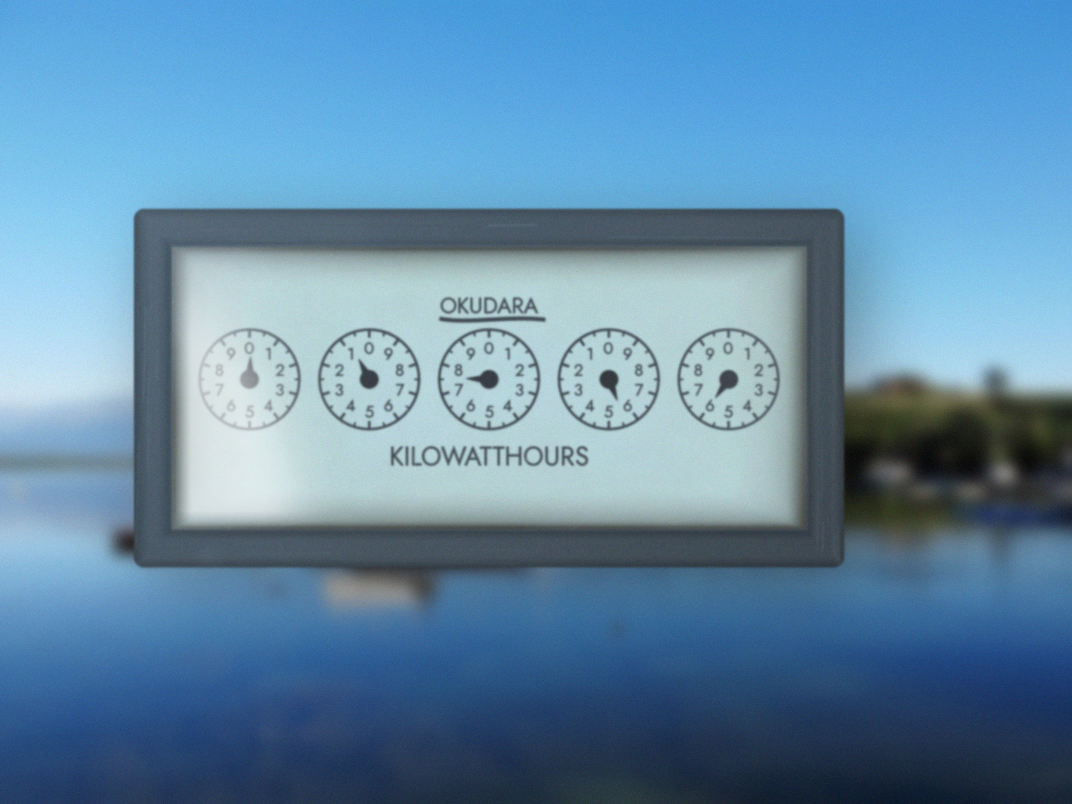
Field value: 756 kWh
